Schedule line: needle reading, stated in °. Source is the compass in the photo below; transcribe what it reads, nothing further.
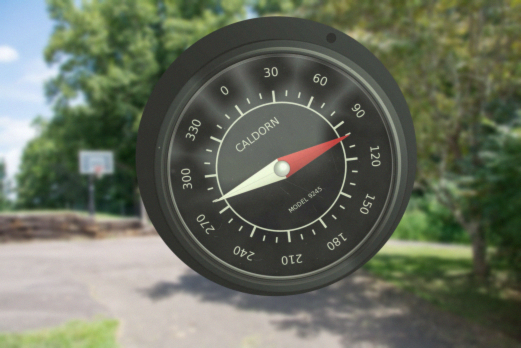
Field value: 100 °
